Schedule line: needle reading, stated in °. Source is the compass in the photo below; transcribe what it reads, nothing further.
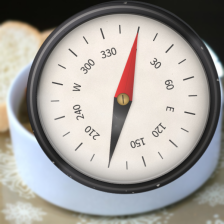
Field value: 0 °
